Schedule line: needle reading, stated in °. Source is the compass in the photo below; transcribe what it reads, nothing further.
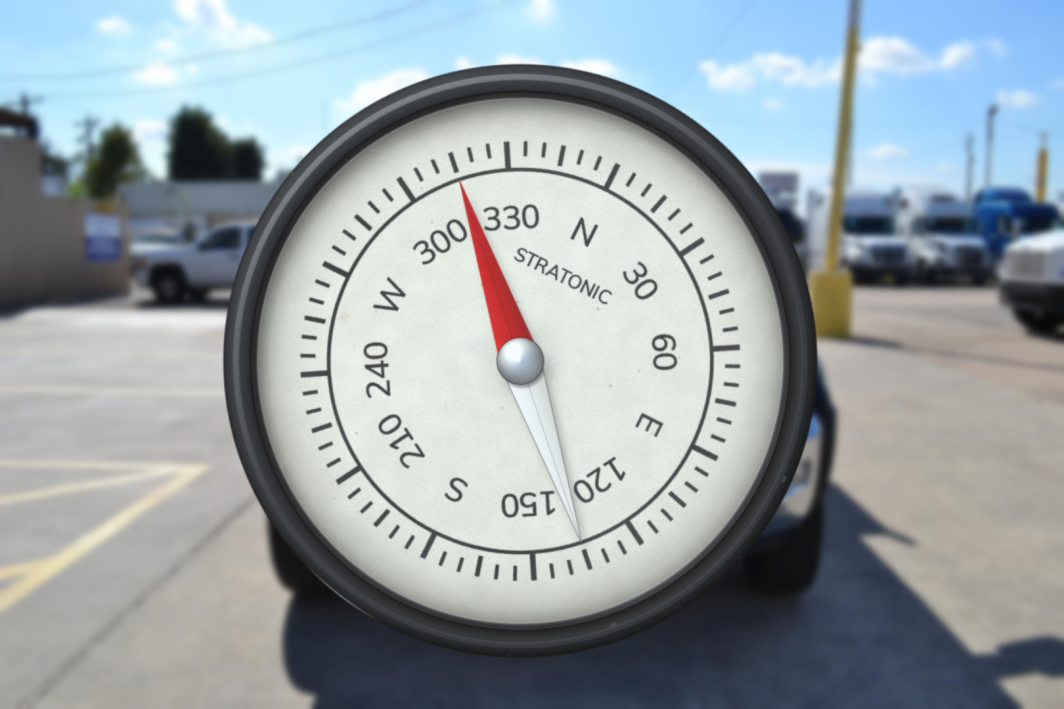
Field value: 315 °
